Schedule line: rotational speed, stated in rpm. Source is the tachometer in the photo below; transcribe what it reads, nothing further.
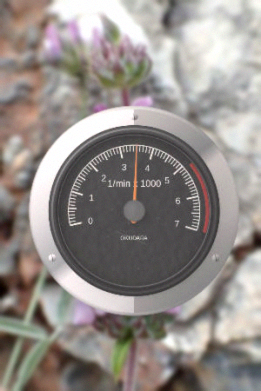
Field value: 3500 rpm
